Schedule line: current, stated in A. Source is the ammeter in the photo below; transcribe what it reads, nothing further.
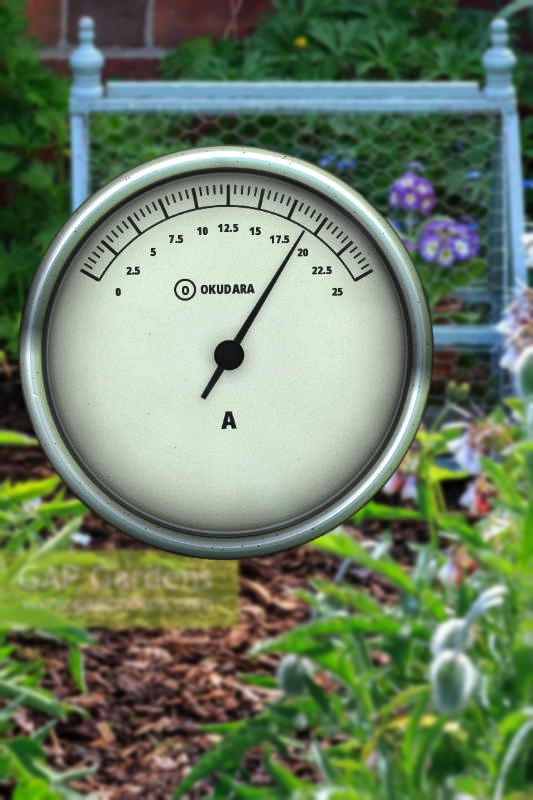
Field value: 19 A
